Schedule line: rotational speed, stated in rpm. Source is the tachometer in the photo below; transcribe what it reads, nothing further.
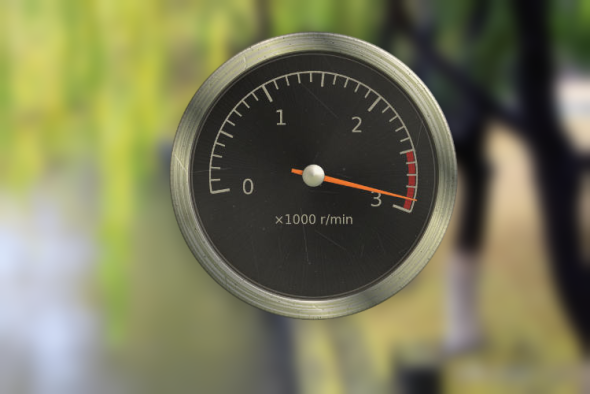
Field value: 2900 rpm
